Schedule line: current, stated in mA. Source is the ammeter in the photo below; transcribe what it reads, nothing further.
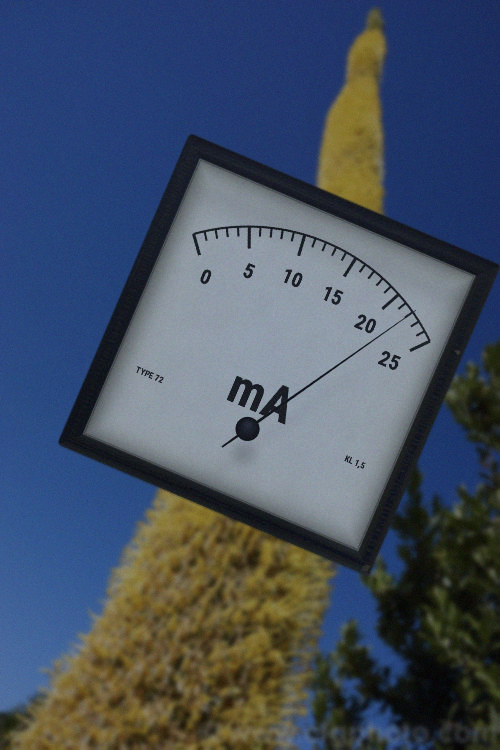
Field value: 22 mA
